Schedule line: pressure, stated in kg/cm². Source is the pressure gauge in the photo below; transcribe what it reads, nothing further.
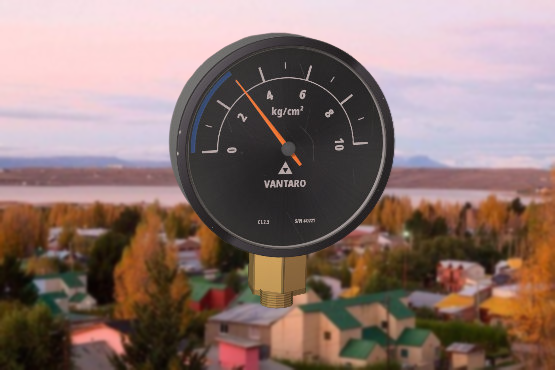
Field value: 3 kg/cm²
